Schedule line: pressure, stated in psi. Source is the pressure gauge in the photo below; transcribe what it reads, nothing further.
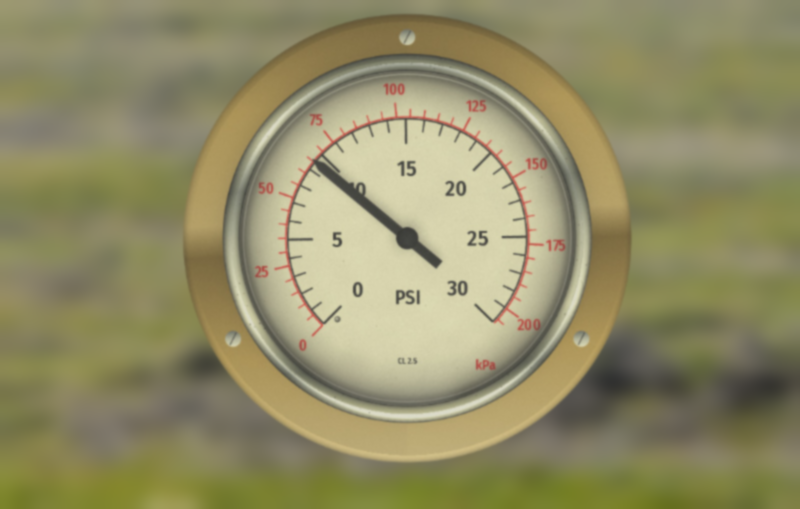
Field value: 9.5 psi
